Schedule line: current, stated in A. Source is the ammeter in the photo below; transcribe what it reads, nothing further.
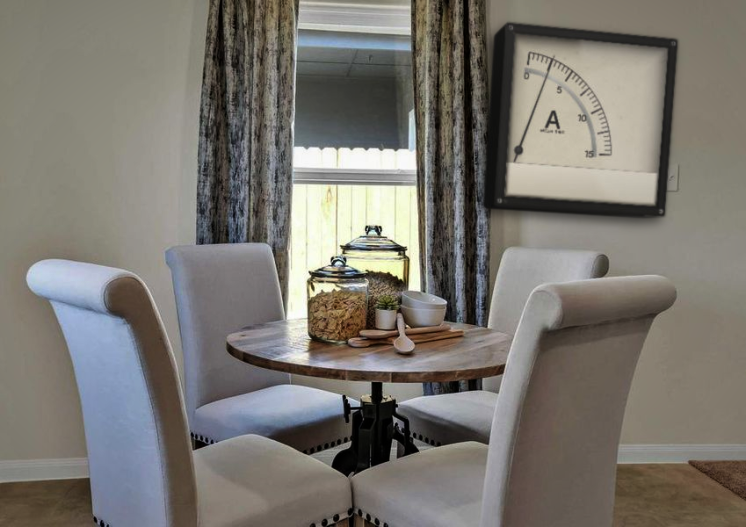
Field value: 2.5 A
